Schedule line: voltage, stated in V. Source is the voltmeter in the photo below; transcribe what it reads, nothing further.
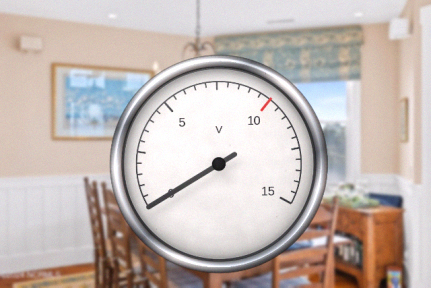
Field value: 0 V
